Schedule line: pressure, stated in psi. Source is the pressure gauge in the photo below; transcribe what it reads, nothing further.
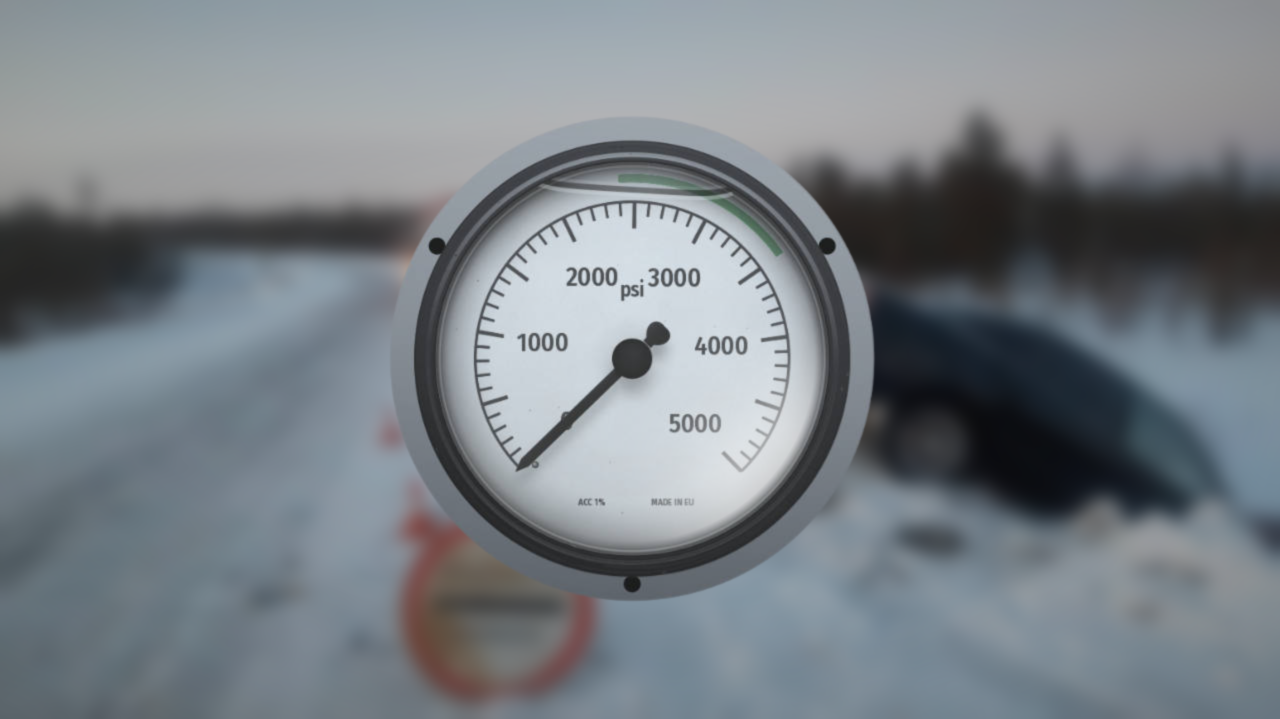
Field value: 0 psi
